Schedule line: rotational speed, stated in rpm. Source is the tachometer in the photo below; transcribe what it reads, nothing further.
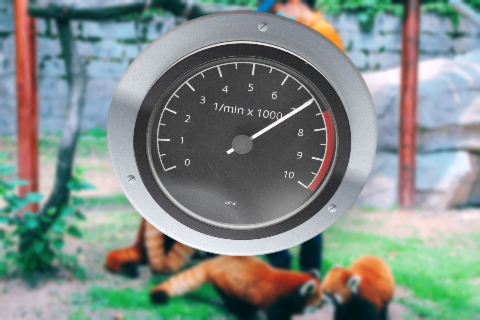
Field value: 7000 rpm
